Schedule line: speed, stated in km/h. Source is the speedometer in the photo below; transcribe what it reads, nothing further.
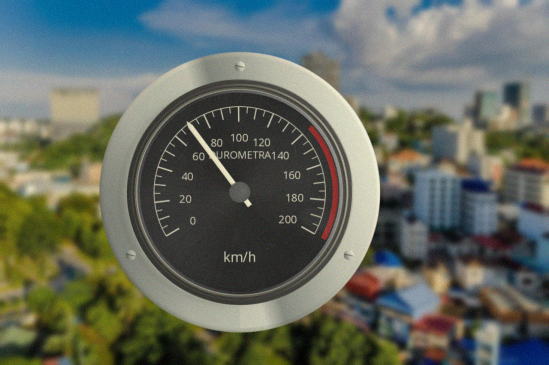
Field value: 70 km/h
